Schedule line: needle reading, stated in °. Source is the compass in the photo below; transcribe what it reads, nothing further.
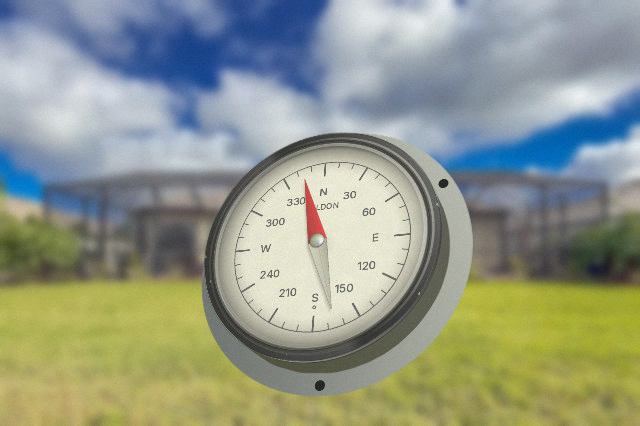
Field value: 345 °
